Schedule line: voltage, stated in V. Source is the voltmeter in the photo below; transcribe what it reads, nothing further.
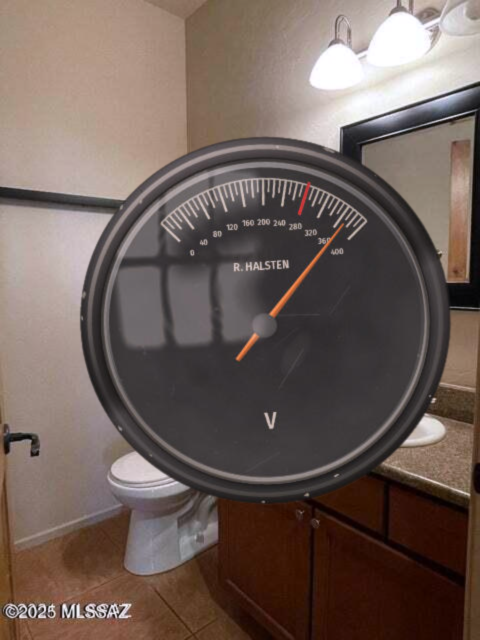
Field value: 370 V
